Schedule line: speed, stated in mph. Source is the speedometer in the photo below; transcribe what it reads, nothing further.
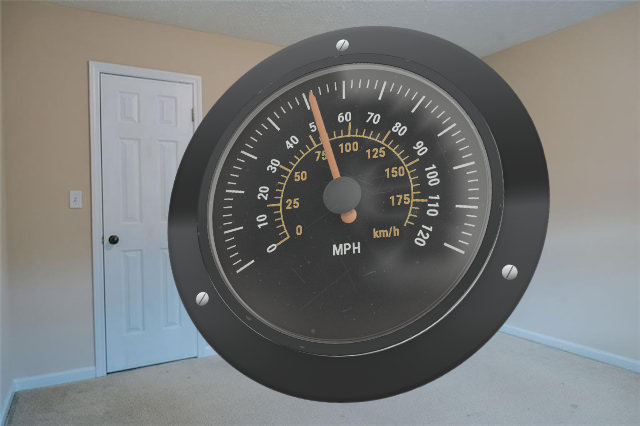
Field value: 52 mph
